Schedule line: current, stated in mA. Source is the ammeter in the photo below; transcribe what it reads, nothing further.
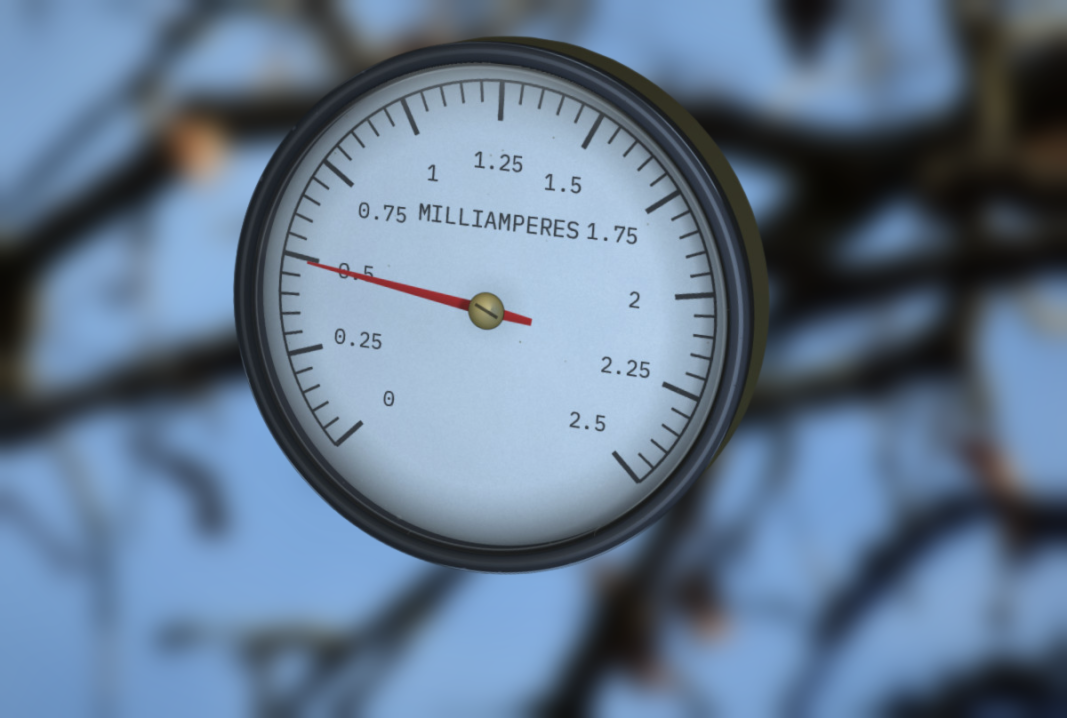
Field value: 0.5 mA
